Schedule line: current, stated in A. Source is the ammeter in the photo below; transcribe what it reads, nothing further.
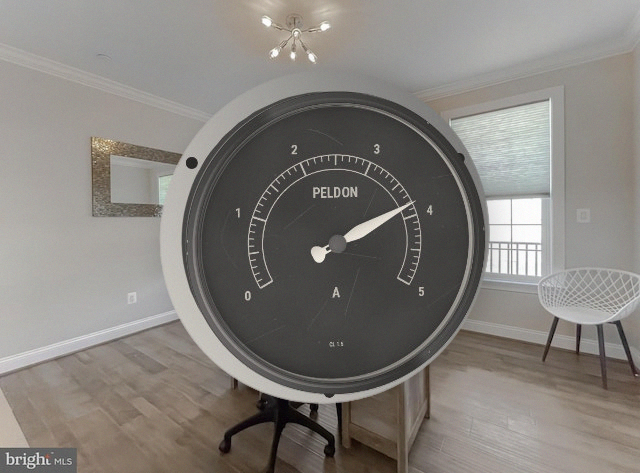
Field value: 3.8 A
